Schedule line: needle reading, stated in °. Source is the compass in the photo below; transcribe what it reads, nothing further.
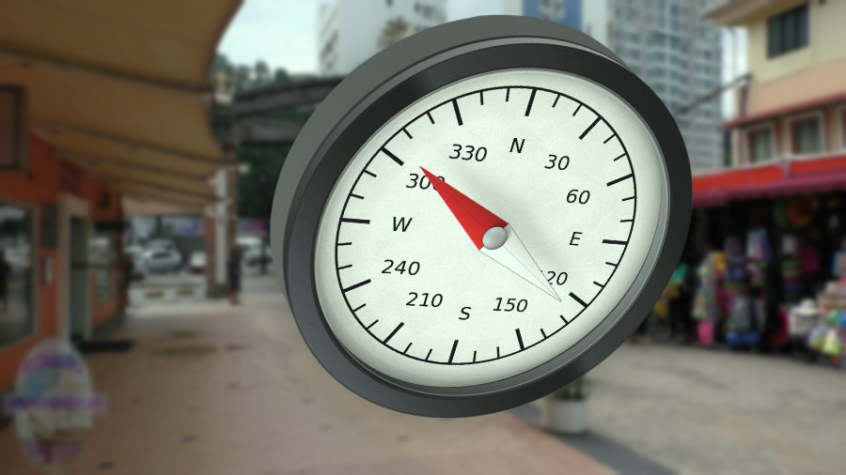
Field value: 305 °
